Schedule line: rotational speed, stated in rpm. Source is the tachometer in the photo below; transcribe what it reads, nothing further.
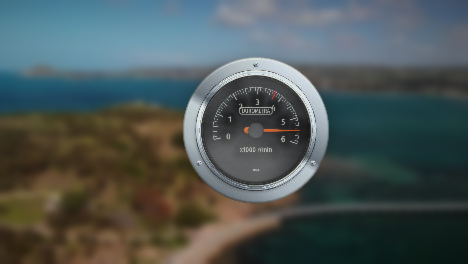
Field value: 5500 rpm
